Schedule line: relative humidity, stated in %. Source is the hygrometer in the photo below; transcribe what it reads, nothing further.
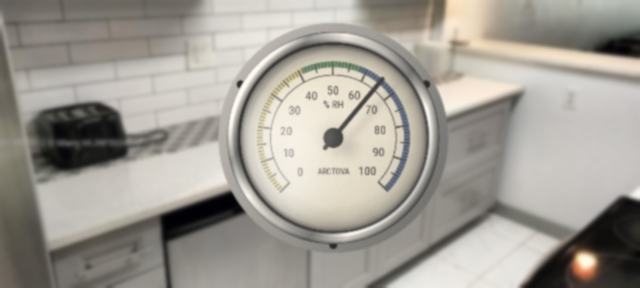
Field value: 65 %
